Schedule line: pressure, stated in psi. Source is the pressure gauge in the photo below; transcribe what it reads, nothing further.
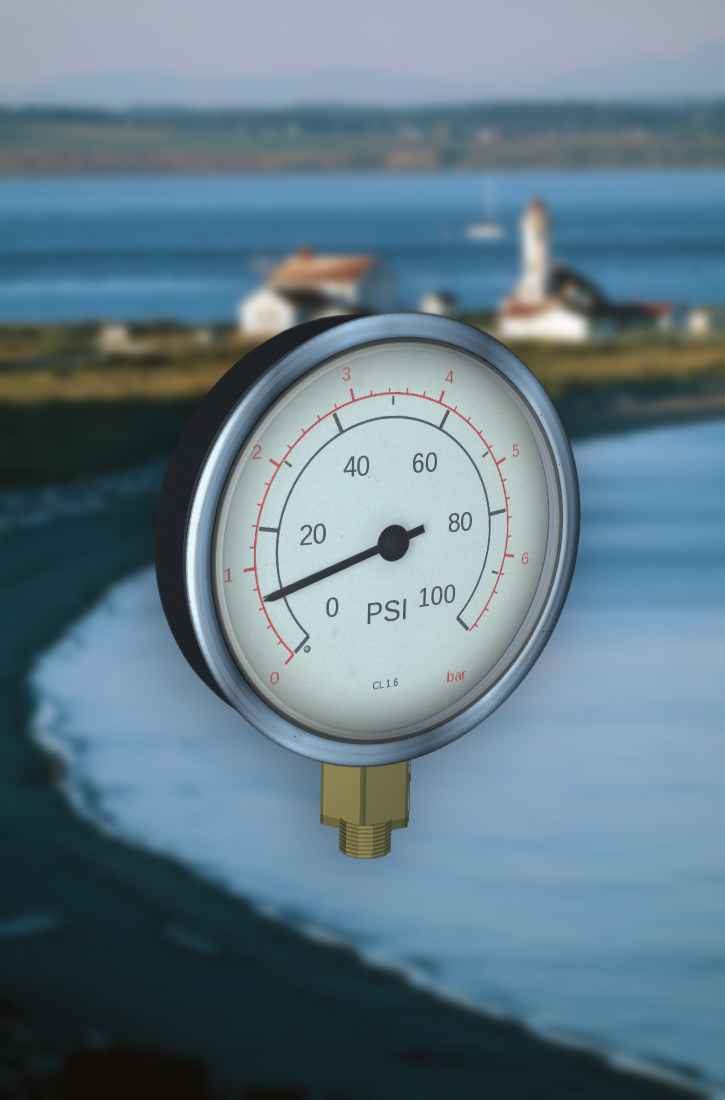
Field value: 10 psi
